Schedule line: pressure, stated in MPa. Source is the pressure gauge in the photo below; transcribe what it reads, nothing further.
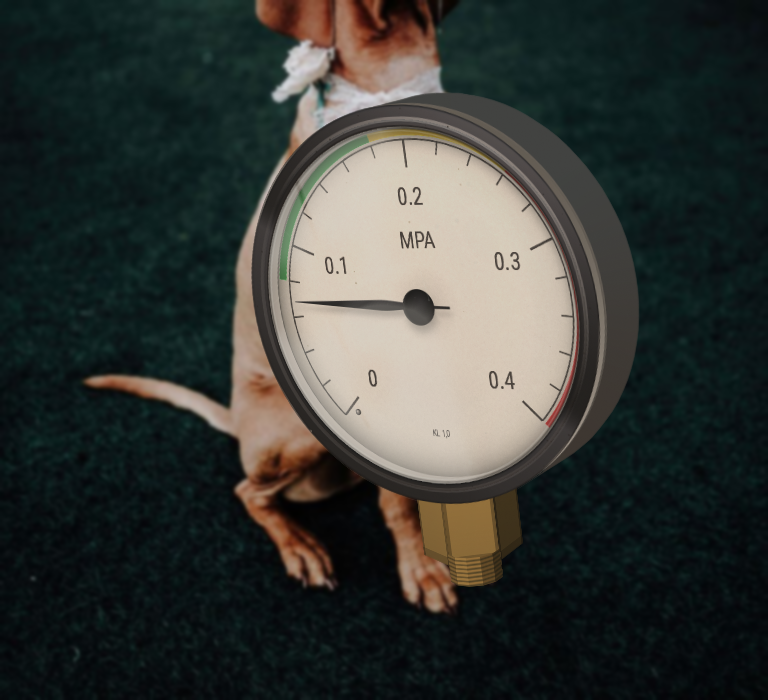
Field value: 0.07 MPa
